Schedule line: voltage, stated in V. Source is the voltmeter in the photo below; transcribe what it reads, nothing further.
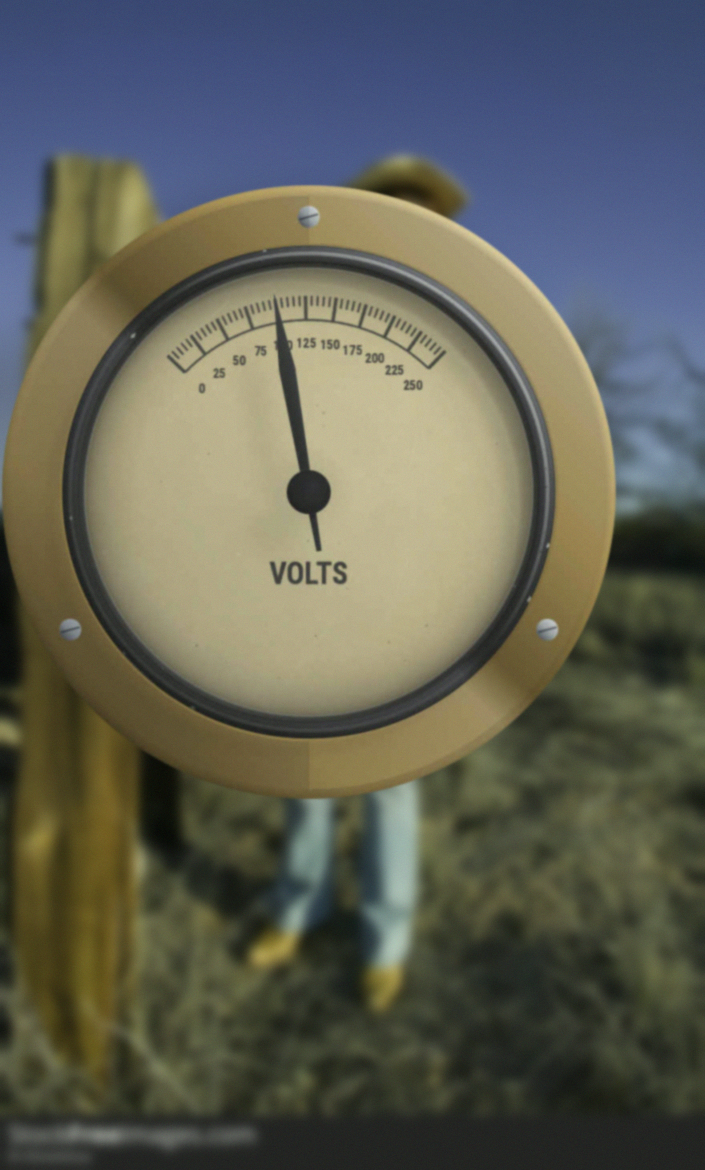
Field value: 100 V
